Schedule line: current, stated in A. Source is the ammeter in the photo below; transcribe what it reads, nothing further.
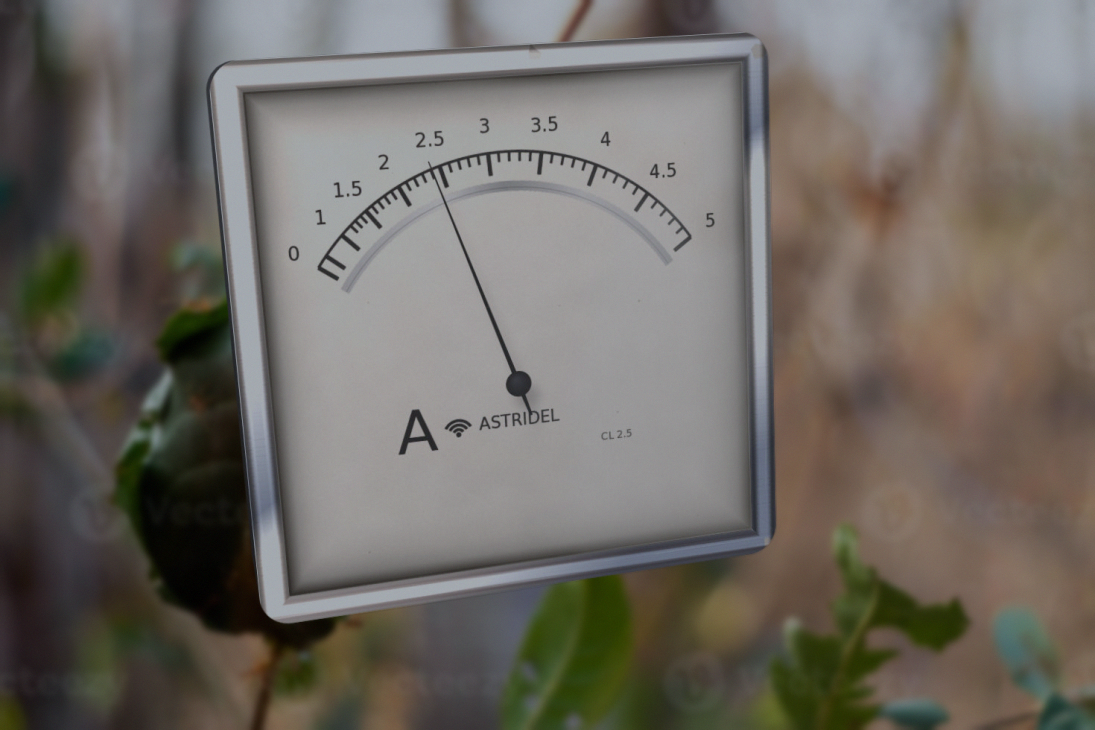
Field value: 2.4 A
